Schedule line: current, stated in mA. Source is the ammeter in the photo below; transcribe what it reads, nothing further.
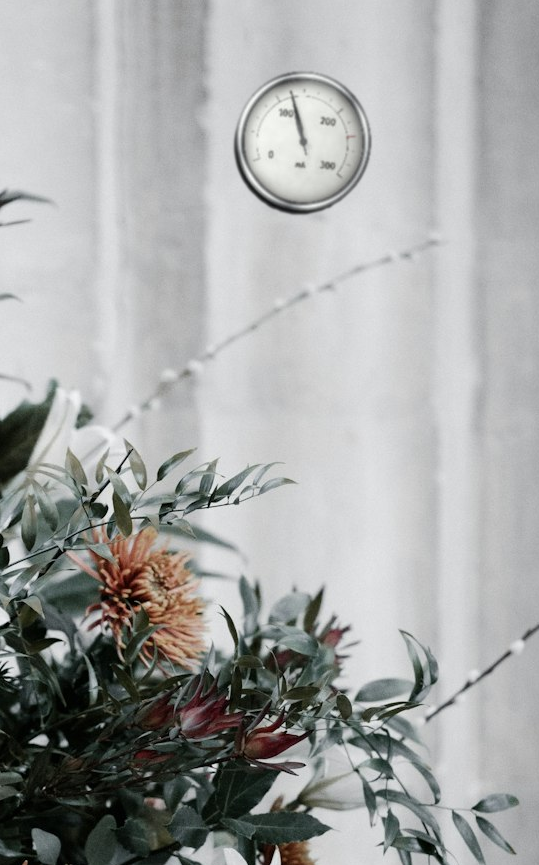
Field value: 120 mA
